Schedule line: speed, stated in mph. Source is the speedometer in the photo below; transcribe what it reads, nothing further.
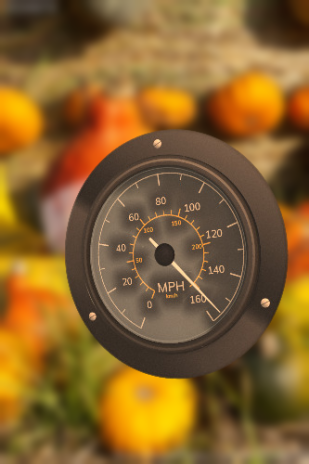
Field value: 155 mph
